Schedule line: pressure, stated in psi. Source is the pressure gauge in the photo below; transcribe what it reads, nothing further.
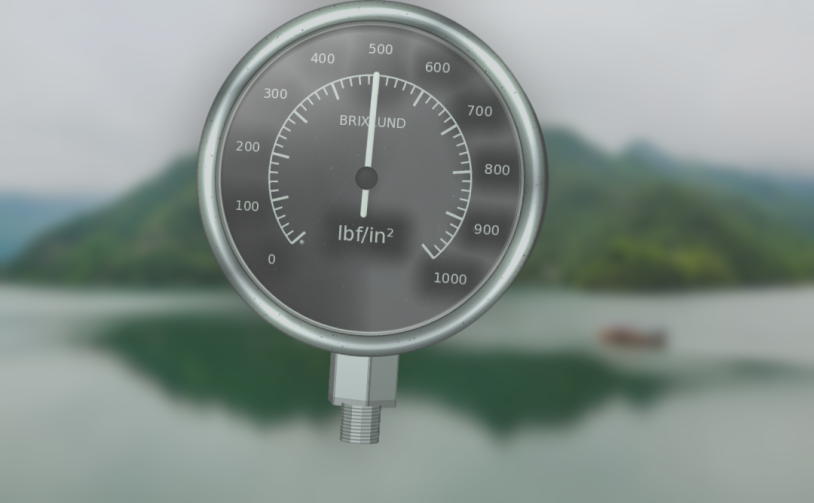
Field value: 500 psi
